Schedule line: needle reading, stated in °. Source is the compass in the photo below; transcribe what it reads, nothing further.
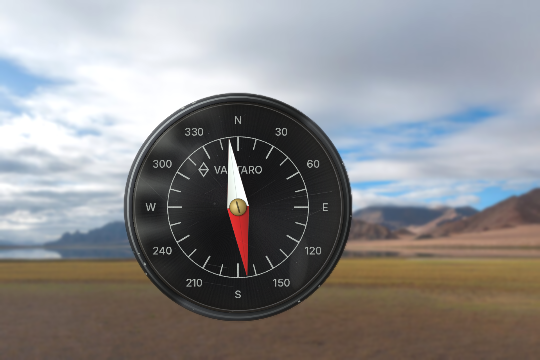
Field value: 172.5 °
